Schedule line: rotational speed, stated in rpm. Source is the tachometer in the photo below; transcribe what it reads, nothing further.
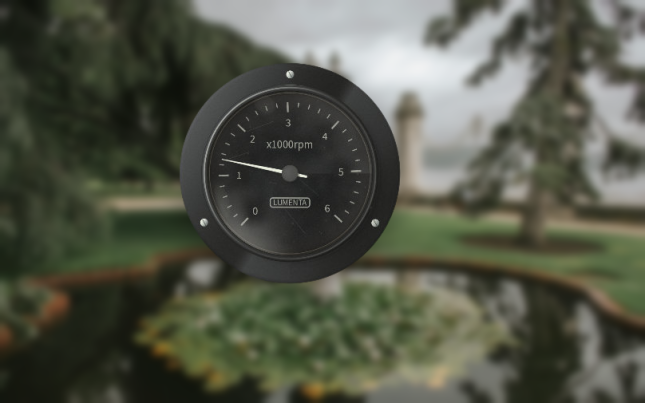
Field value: 1300 rpm
